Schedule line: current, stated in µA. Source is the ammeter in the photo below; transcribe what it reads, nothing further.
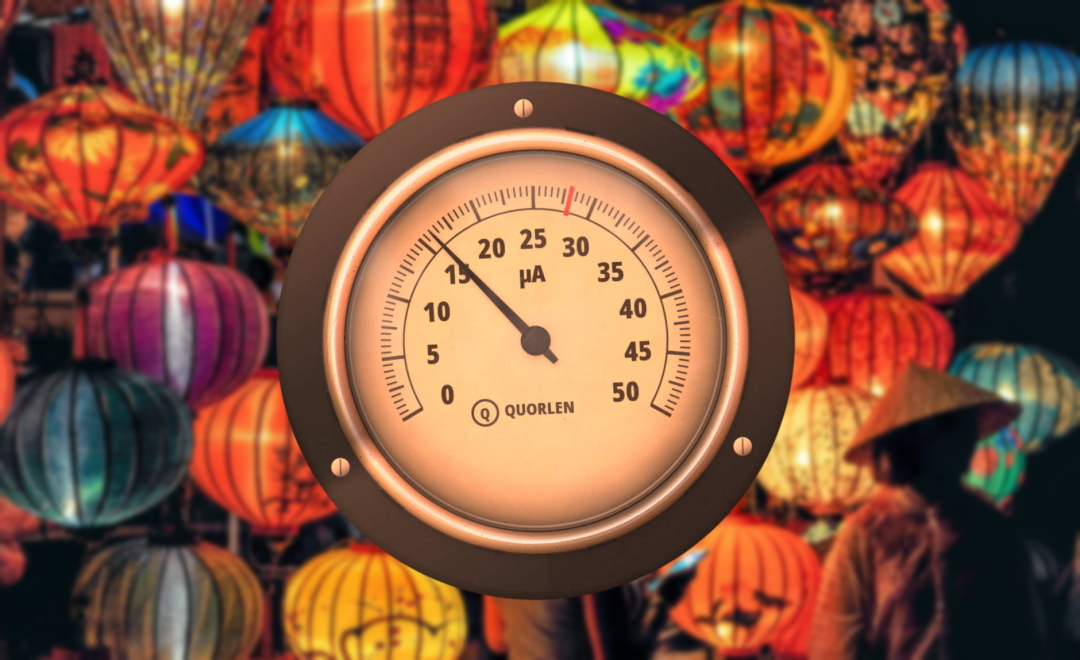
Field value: 16 µA
